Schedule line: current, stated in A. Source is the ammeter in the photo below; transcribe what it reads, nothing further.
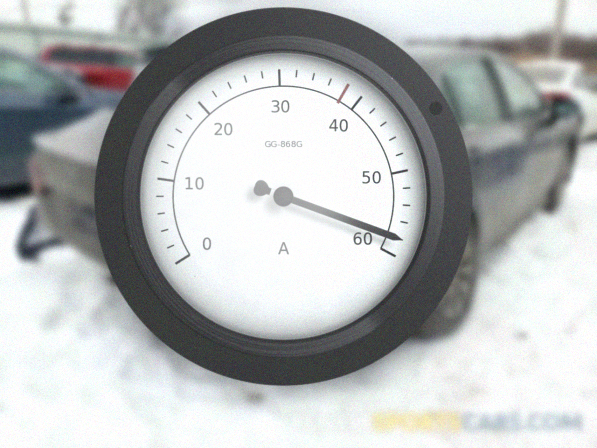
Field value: 58 A
